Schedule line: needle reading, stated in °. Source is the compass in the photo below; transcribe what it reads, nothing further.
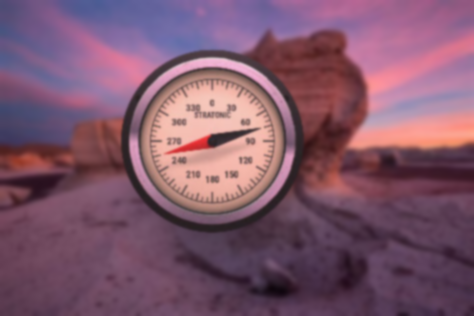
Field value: 255 °
